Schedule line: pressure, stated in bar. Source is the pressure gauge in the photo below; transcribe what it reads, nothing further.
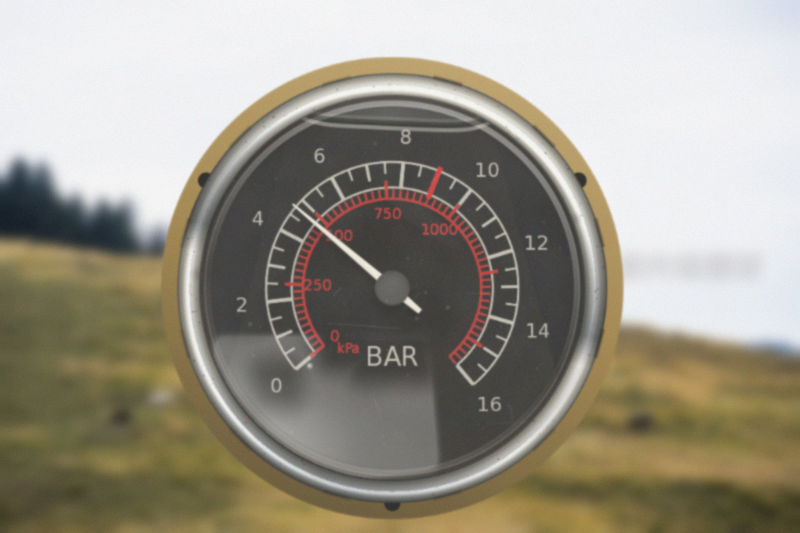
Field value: 4.75 bar
